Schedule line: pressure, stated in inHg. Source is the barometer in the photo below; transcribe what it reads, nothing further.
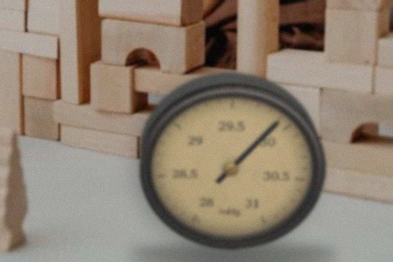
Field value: 29.9 inHg
